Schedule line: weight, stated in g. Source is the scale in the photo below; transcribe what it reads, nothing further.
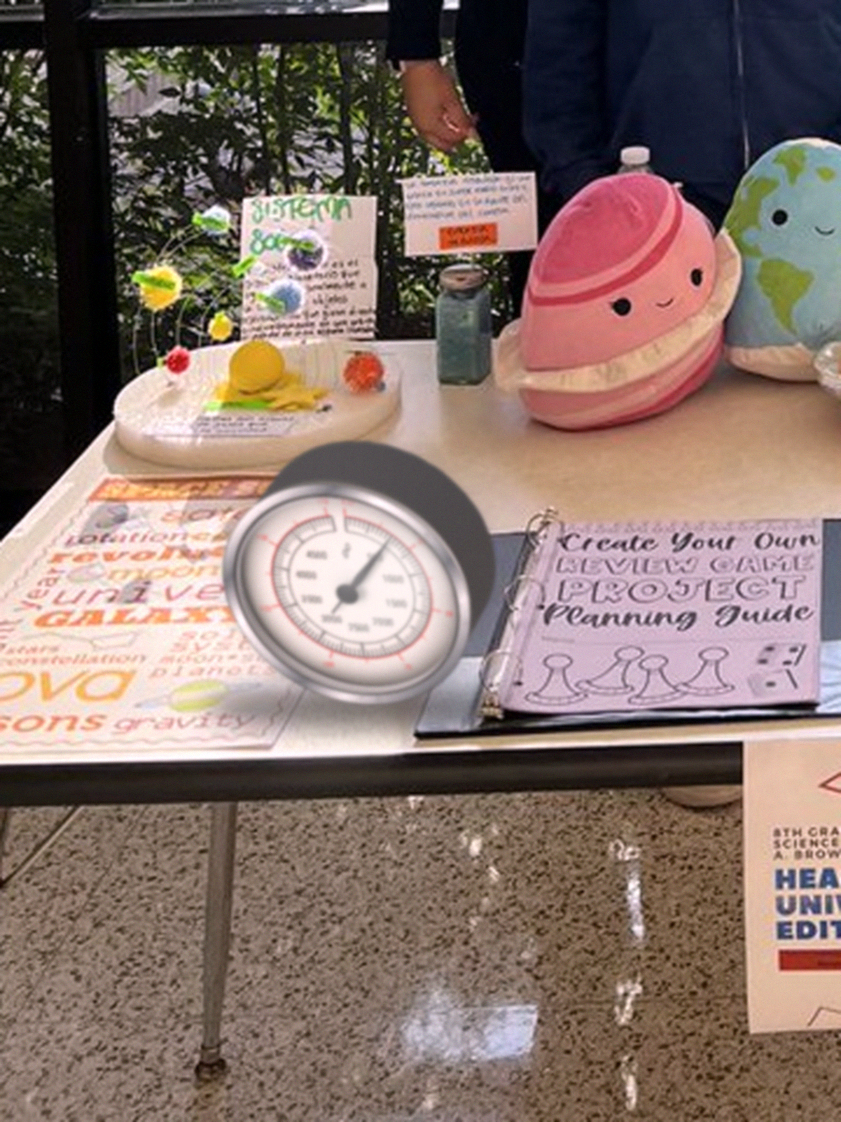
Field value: 500 g
